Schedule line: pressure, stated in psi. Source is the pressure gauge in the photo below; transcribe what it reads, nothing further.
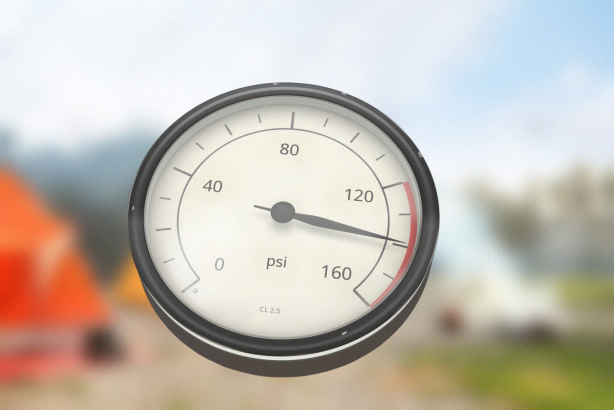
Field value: 140 psi
